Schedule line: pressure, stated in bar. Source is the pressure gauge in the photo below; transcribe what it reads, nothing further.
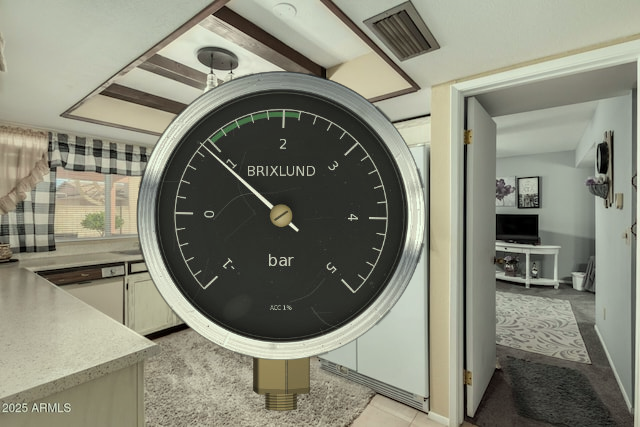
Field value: 0.9 bar
